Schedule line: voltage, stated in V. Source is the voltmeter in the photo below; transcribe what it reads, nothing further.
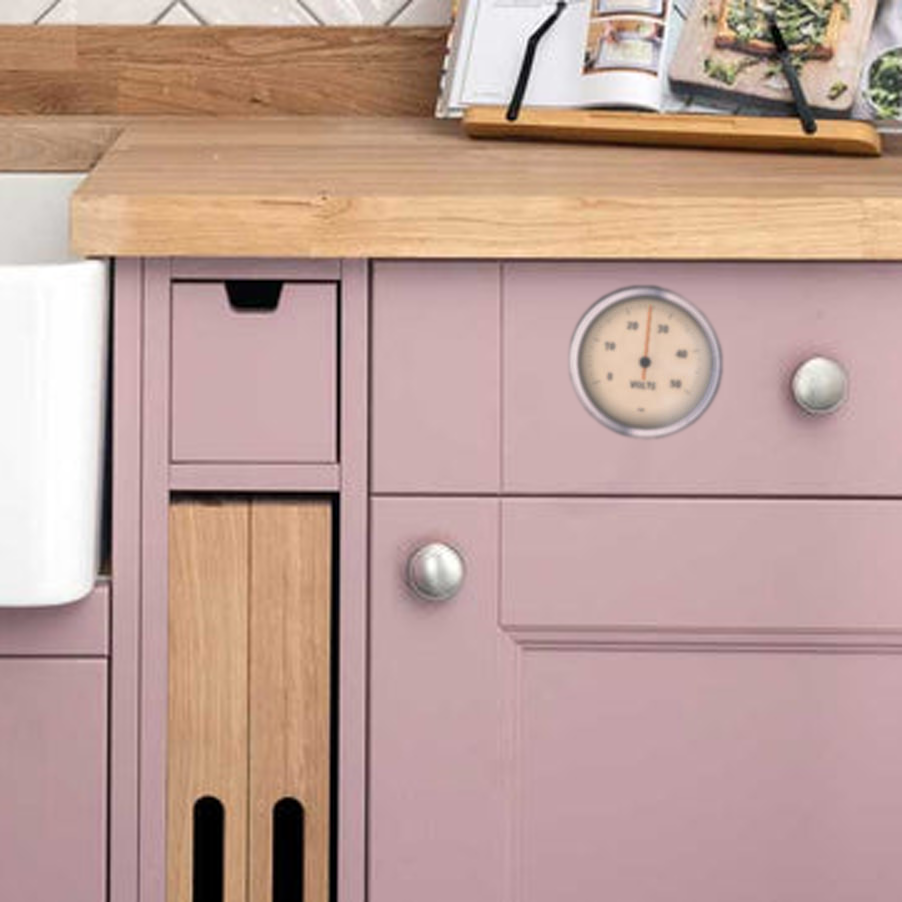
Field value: 25 V
